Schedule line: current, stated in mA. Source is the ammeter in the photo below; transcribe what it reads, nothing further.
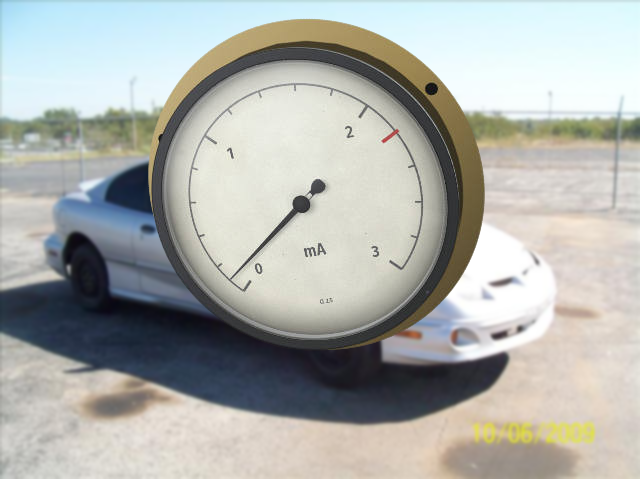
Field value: 0.1 mA
